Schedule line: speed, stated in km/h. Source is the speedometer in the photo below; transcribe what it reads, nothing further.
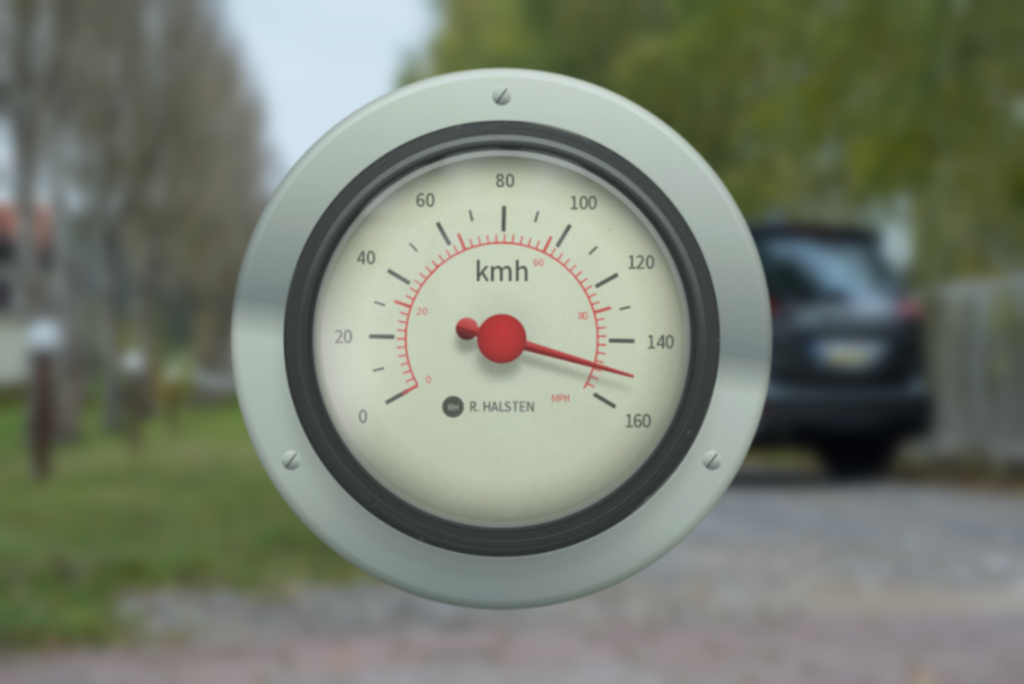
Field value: 150 km/h
